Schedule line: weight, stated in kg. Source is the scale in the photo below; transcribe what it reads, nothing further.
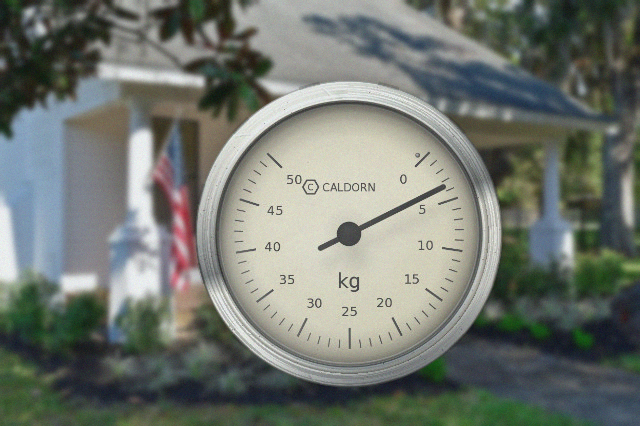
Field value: 3.5 kg
